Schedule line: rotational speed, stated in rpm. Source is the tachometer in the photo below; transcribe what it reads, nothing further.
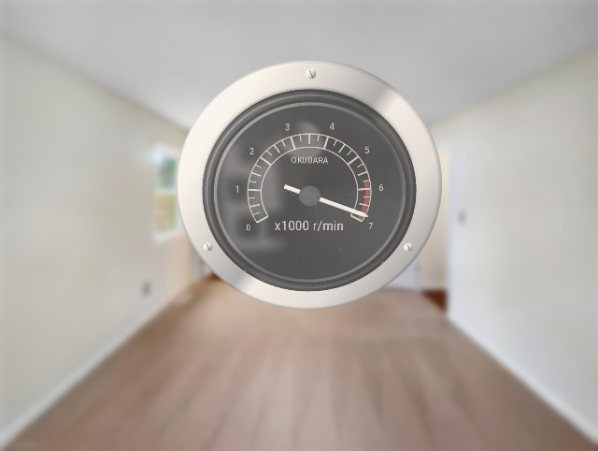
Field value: 6750 rpm
